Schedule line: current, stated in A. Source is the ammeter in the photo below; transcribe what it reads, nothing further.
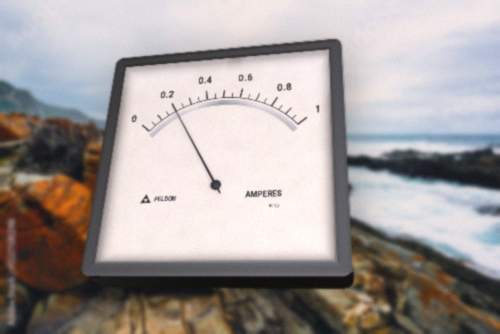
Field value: 0.2 A
